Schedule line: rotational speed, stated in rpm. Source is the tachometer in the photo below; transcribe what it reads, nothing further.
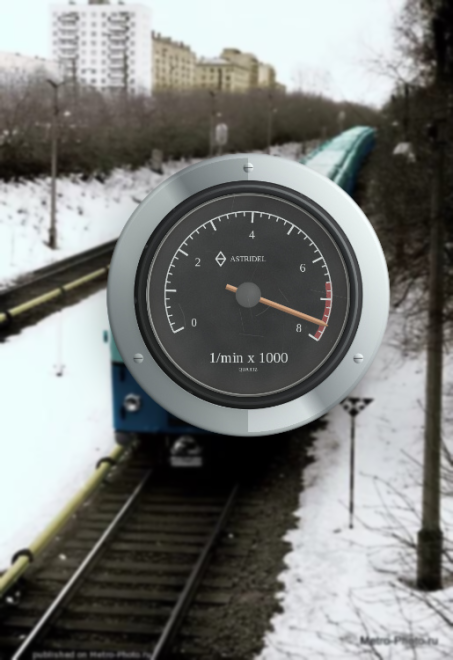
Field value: 7600 rpm
